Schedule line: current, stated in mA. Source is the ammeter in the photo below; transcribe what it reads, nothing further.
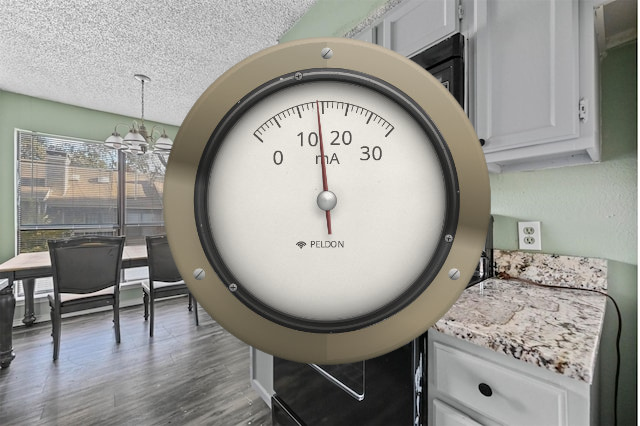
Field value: 14 mA
